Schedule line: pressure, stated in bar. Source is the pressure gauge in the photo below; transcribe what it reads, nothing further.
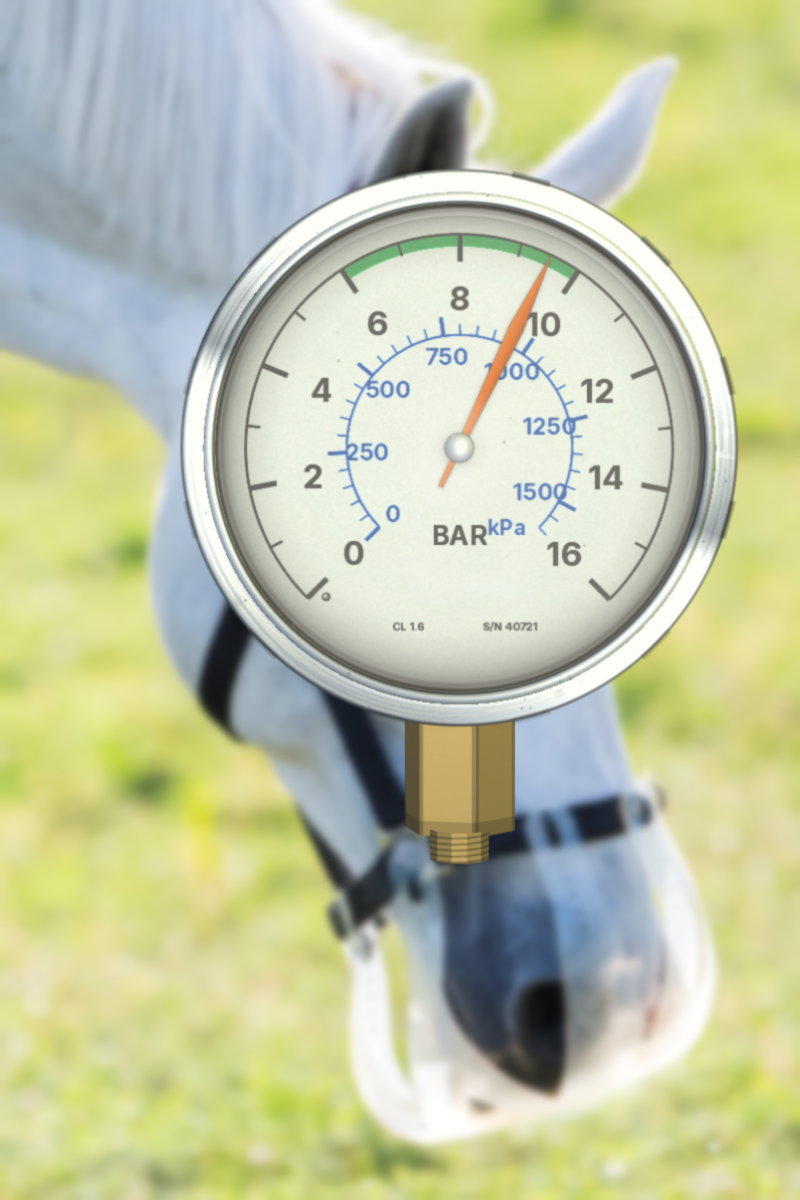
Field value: 9.5 bar
